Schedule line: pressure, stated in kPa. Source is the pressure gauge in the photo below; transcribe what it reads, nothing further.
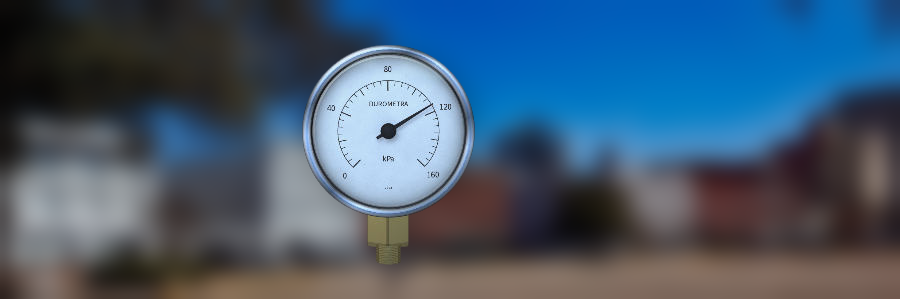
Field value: 115 kPa
